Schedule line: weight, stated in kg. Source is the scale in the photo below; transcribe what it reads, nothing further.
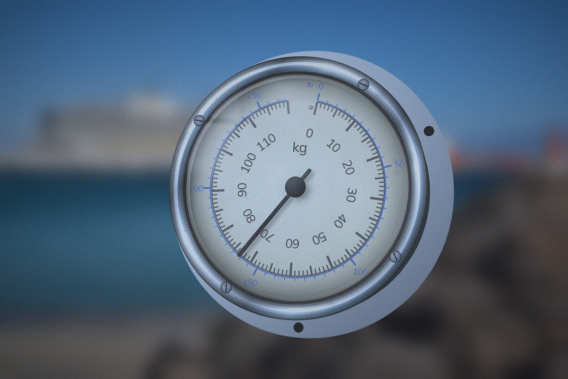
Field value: 73 kg
